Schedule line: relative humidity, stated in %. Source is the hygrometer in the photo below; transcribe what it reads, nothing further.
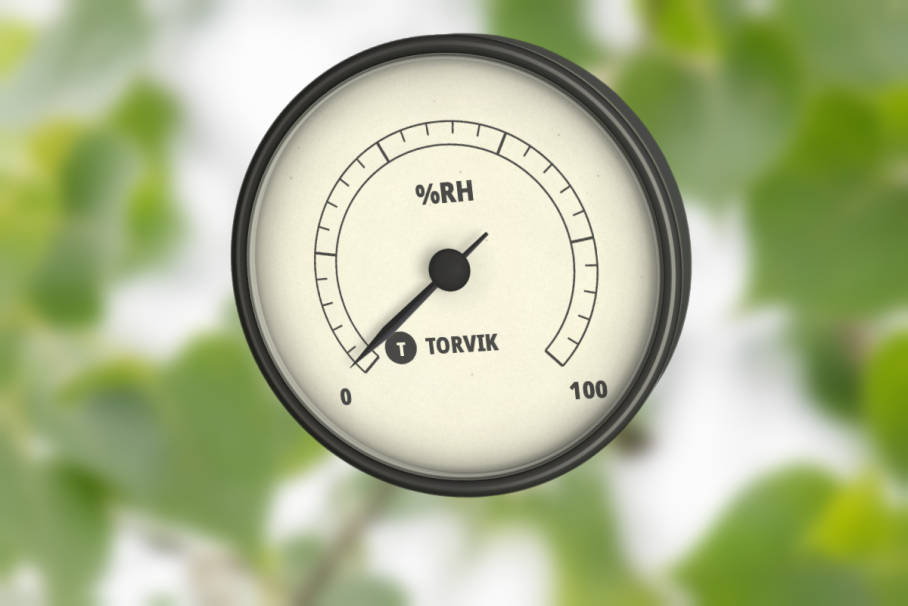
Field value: 2 %
